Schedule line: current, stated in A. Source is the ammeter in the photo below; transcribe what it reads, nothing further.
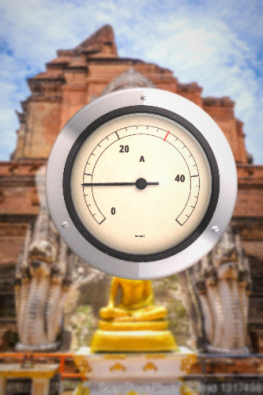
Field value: 8 A
